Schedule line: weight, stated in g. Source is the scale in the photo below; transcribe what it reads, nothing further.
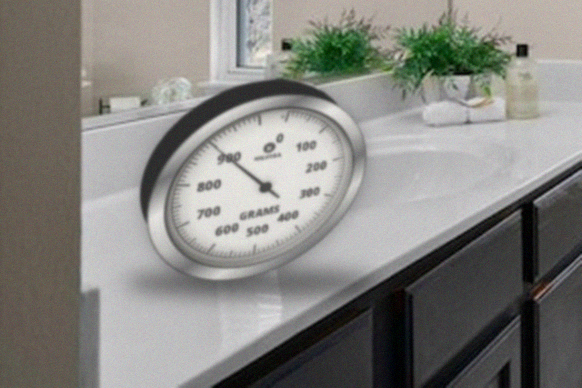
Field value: 900 g
